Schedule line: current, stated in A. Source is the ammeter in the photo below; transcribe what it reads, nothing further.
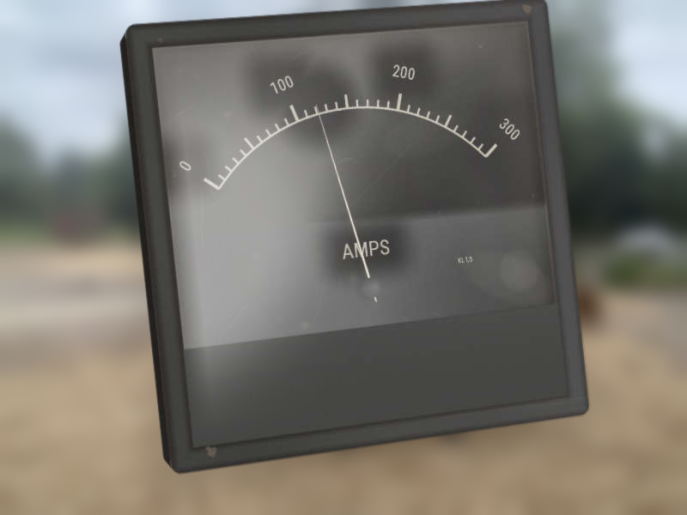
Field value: 120 A
